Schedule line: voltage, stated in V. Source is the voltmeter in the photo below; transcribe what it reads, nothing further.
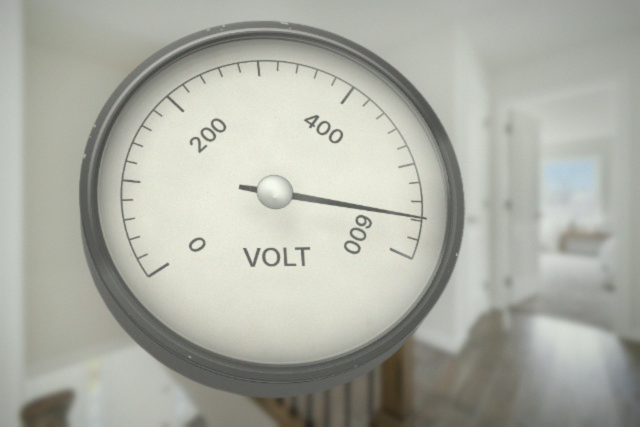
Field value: 560 V
